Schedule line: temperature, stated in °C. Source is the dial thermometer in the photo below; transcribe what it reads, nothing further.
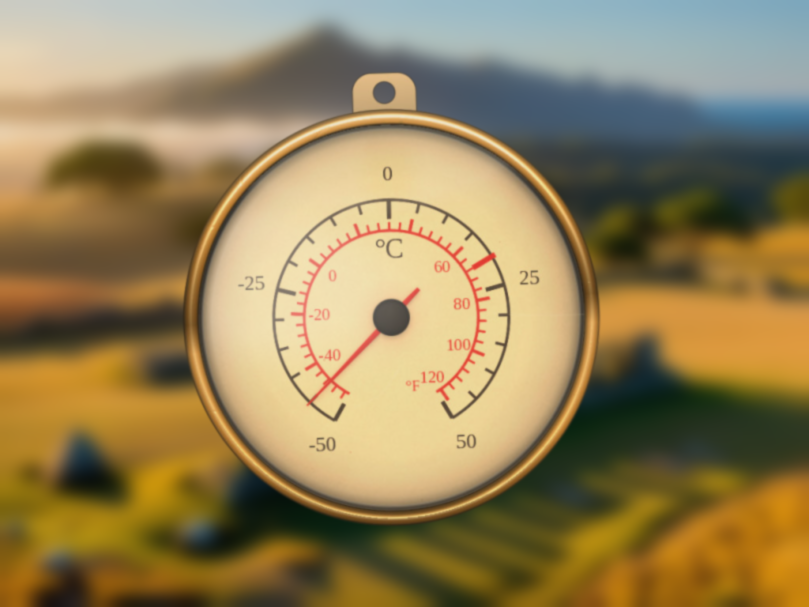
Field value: -45 °C
